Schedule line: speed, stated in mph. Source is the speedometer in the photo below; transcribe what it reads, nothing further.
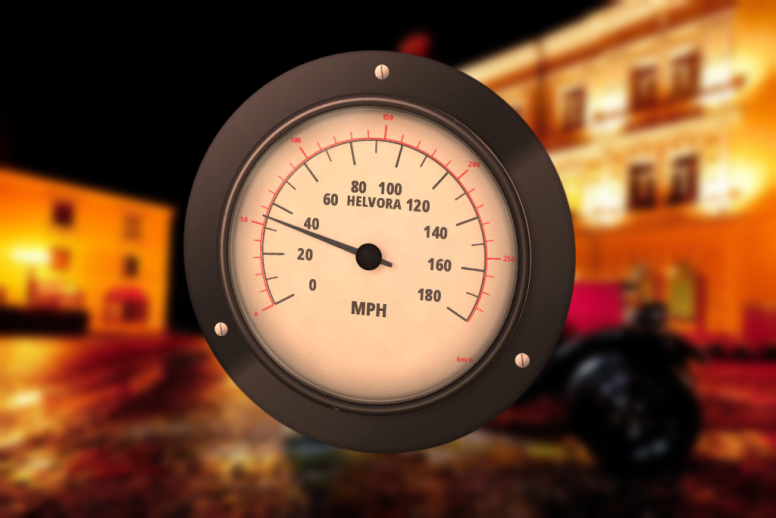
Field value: 35 mph
